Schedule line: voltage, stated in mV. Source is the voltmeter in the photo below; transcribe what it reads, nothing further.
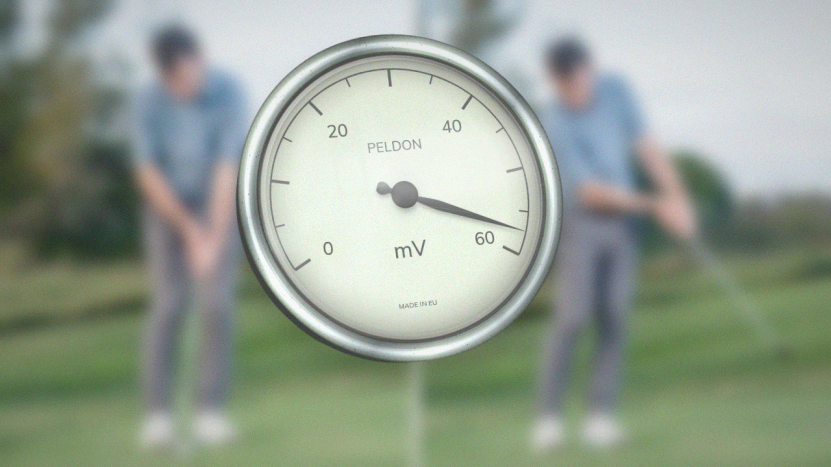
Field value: 57.5 mV
